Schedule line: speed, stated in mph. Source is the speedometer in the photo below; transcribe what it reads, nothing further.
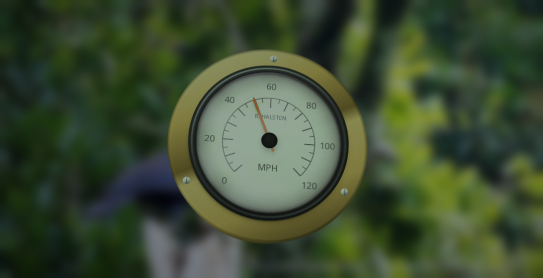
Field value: 50 mph
